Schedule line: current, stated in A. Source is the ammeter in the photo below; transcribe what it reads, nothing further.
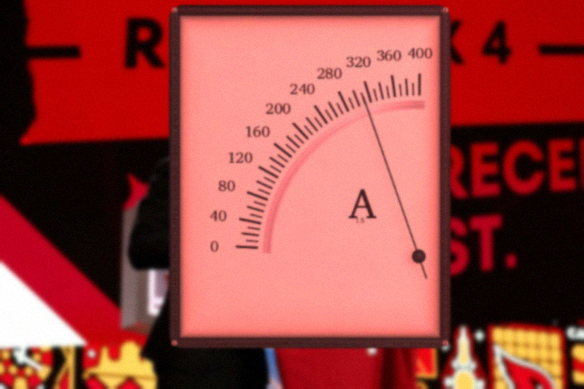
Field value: 310 A
